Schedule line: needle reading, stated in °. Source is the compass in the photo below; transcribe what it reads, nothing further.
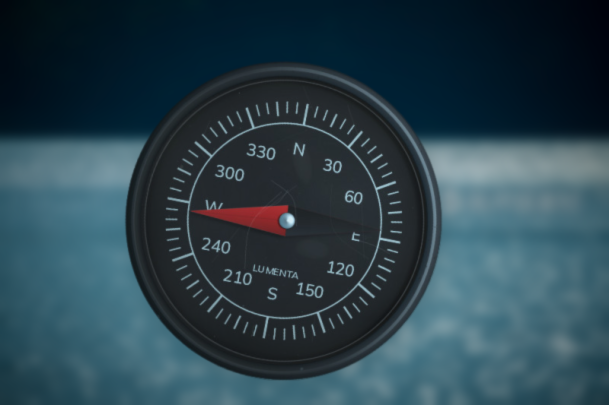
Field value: 265 °
